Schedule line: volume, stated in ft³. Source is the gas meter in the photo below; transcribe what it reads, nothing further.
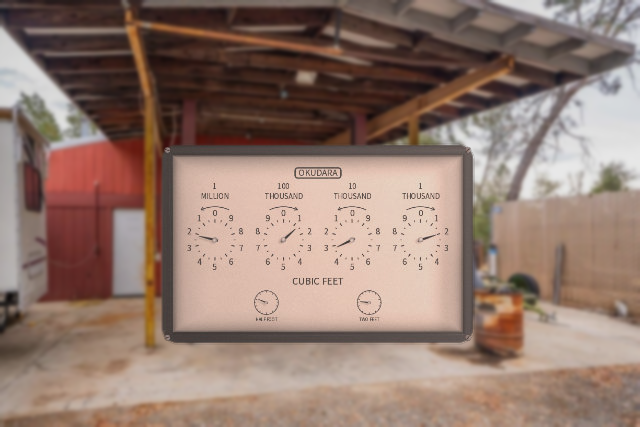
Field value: 213200 ft³
